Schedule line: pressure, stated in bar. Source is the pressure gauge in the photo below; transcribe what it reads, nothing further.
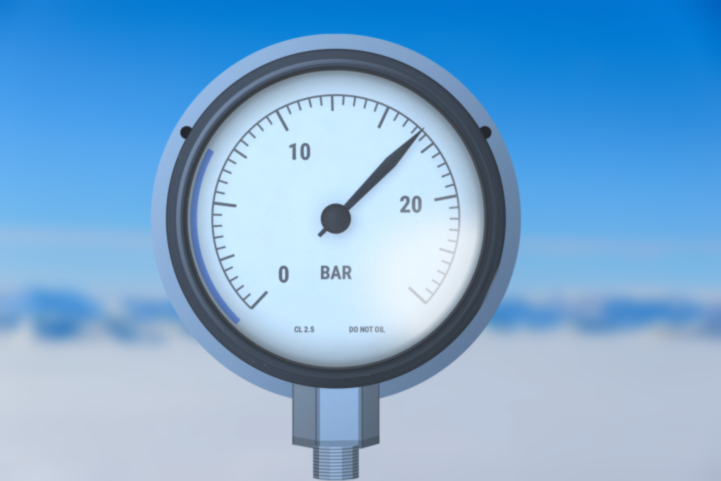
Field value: 16.75 bar
